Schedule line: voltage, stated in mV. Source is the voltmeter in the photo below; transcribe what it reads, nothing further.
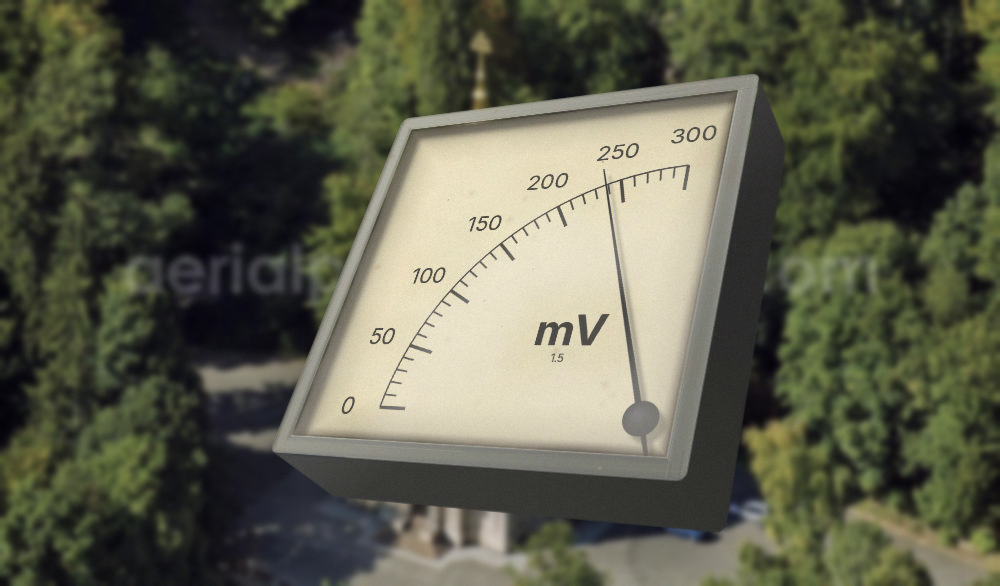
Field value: 240 mV
